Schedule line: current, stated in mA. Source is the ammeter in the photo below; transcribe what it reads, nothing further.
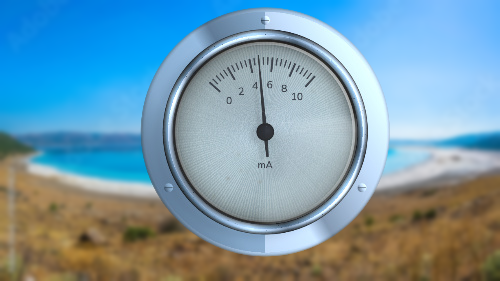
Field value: 4.8 mA
